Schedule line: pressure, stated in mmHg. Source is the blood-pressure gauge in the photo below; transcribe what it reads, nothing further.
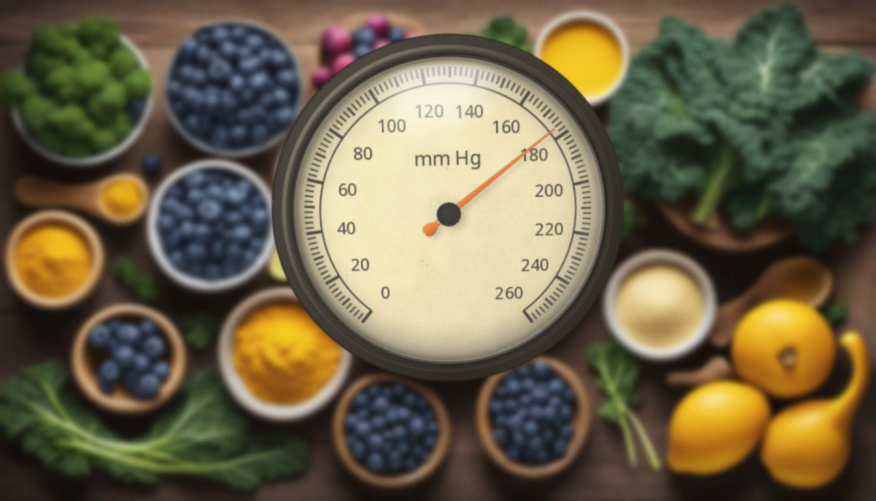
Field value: 176 mmHg
